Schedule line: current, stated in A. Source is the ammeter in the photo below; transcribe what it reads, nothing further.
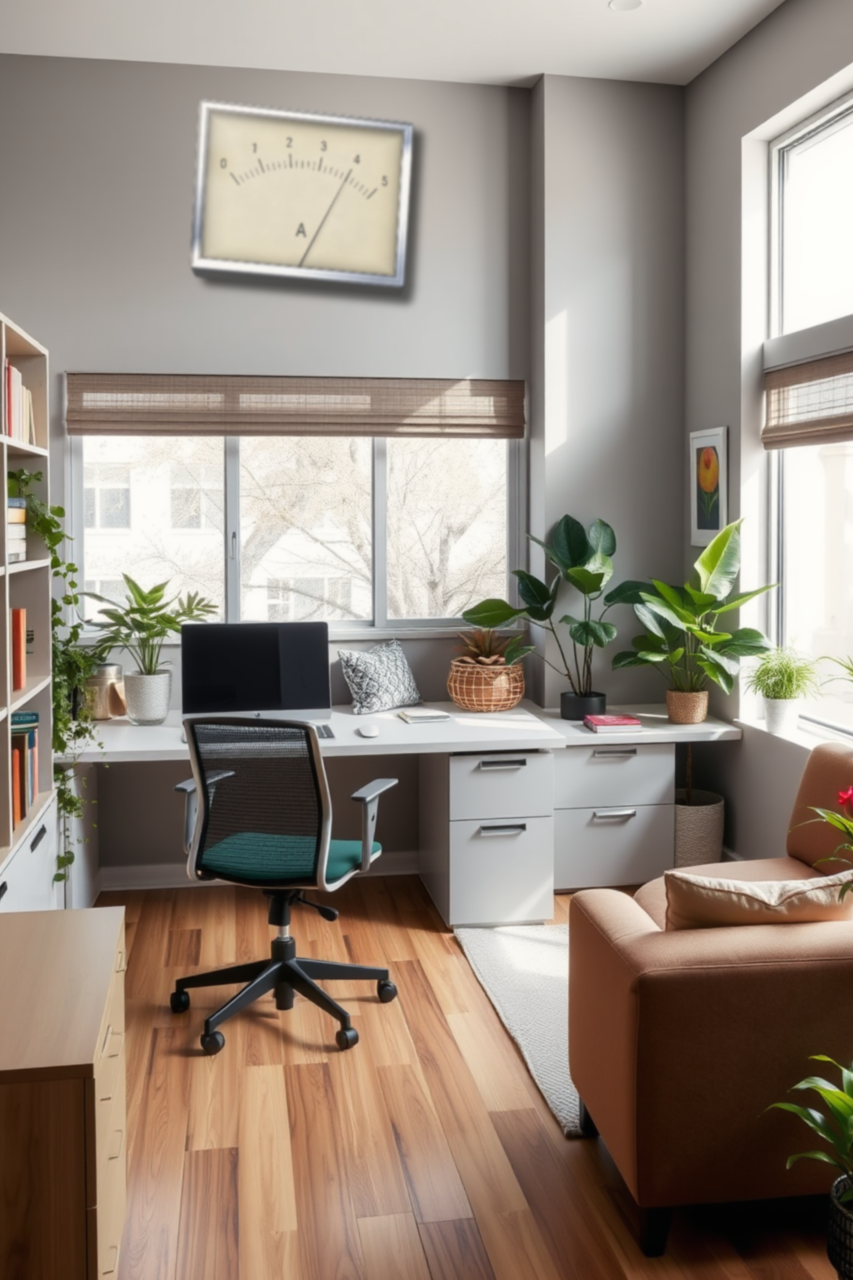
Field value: 4 A
